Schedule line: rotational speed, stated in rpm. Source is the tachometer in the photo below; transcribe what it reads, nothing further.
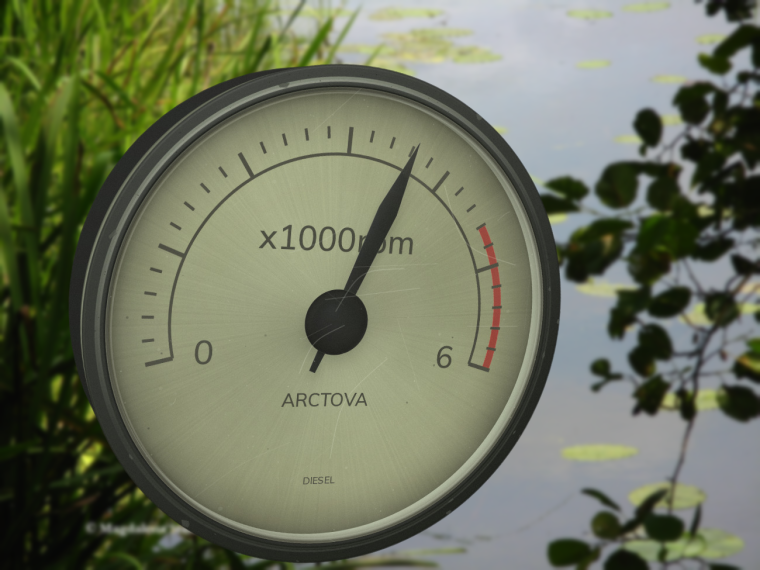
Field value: 3600 rpm
